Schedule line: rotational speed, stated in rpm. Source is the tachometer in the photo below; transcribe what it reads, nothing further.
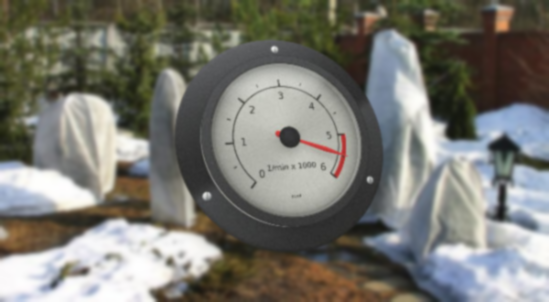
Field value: 5500 rpm
